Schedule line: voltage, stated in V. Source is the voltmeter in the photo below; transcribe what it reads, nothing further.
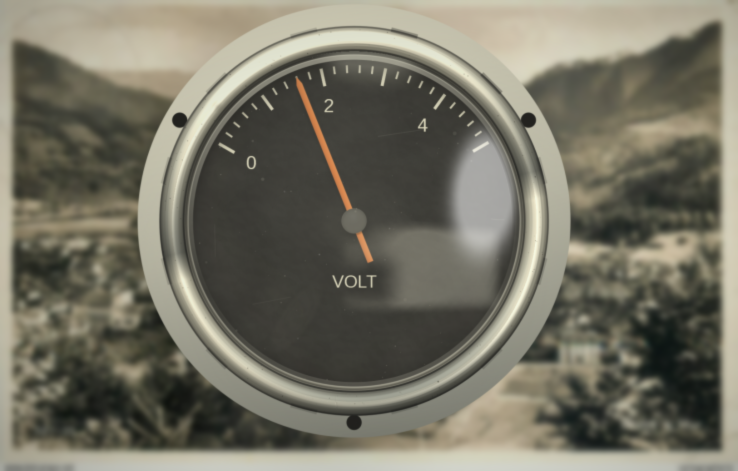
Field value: 1.6 V
